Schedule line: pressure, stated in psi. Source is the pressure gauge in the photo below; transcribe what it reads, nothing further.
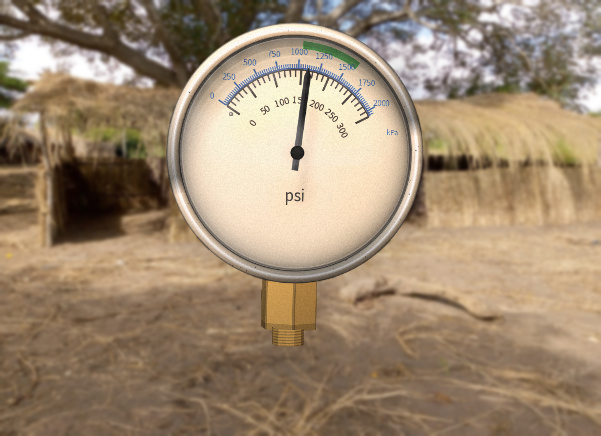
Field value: 160 psi
